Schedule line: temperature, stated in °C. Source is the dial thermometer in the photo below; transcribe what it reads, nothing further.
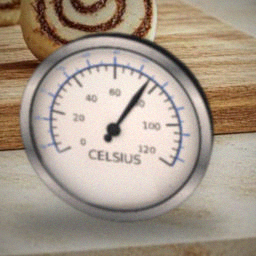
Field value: 76 °C
